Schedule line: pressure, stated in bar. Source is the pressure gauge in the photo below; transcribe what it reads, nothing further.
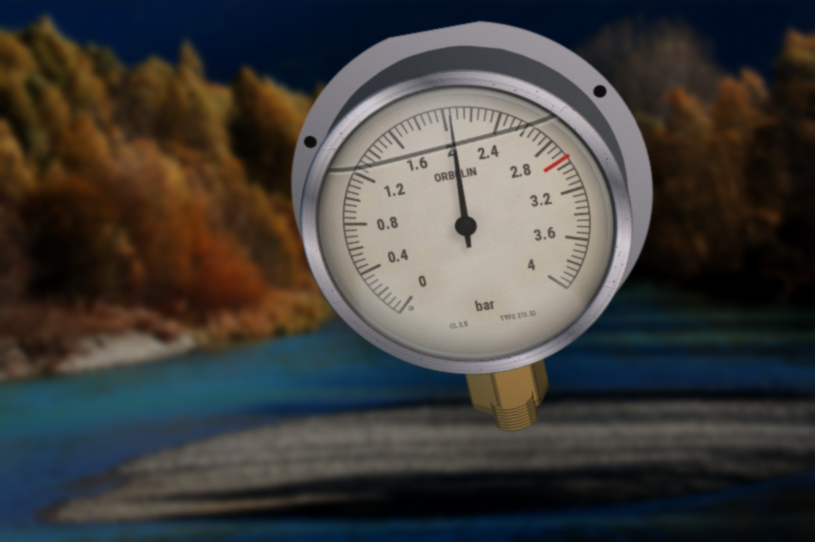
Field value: 2.05 bar
